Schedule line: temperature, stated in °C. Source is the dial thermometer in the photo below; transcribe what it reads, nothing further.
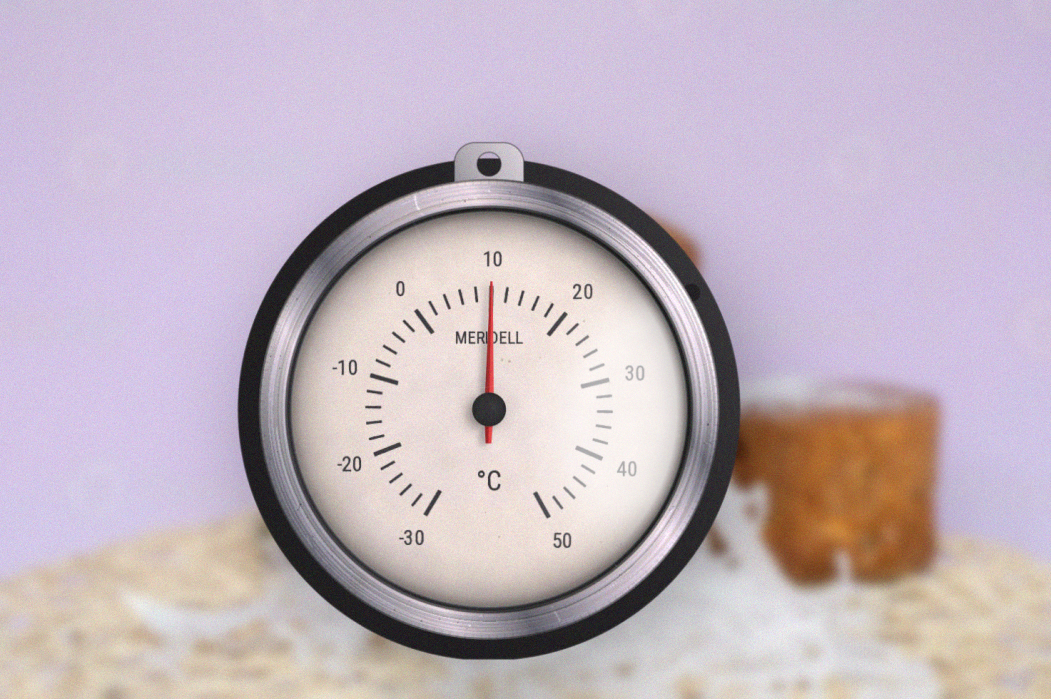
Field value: 10 °C
